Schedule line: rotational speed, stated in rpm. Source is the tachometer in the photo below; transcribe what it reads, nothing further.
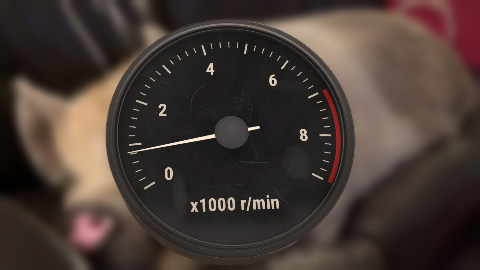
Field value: 800 rpm
